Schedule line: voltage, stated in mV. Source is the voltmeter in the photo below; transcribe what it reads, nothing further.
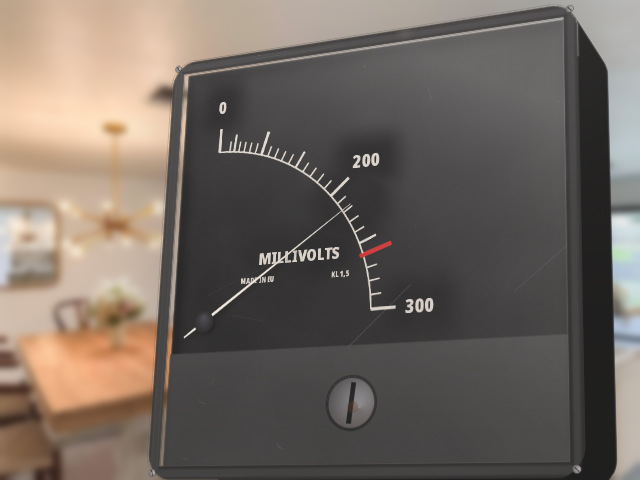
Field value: 220 mV
